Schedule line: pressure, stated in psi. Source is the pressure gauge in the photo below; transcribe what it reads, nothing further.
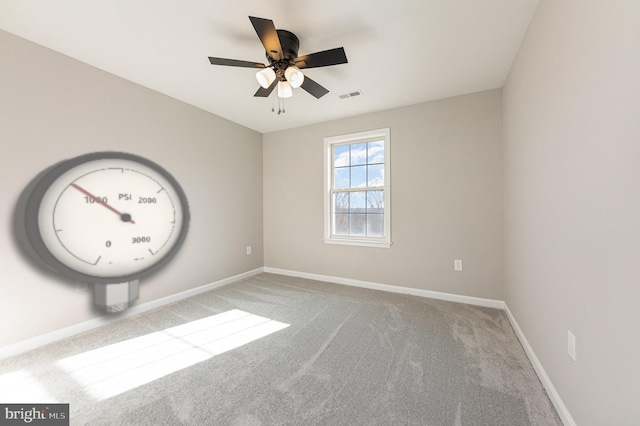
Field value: 1000 psi
